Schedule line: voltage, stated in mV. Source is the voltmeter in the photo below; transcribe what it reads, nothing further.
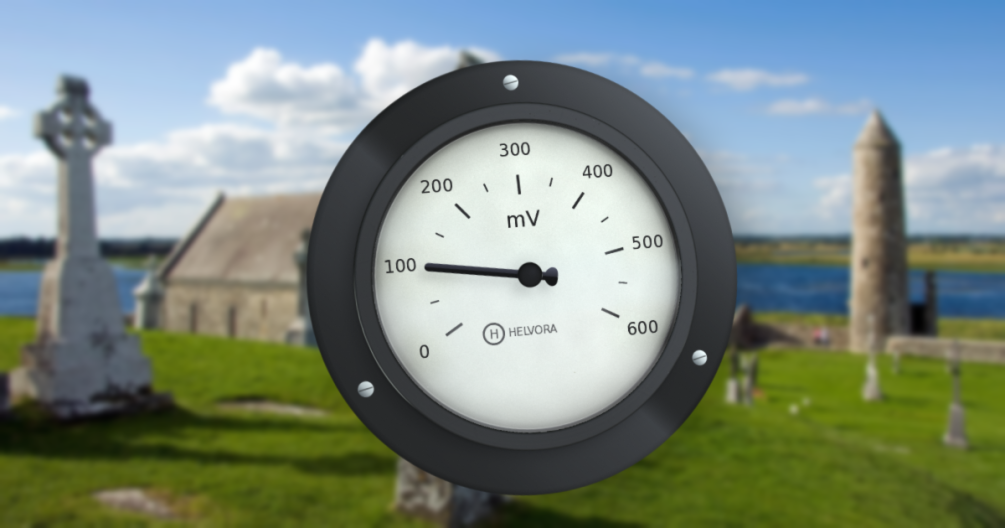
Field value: 100 mV
